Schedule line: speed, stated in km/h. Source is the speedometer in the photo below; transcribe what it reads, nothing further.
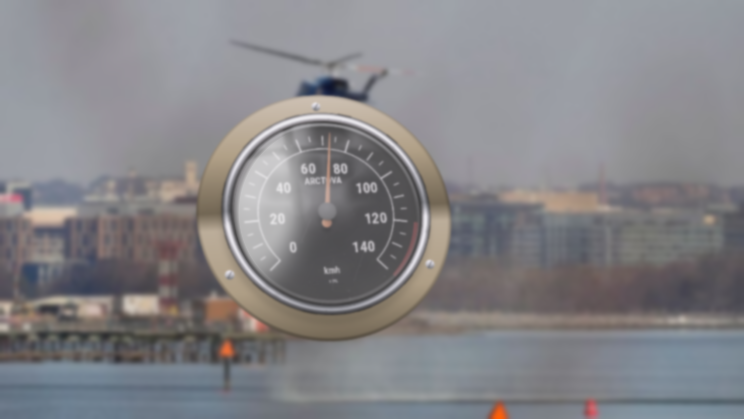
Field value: 72.5 km/h
